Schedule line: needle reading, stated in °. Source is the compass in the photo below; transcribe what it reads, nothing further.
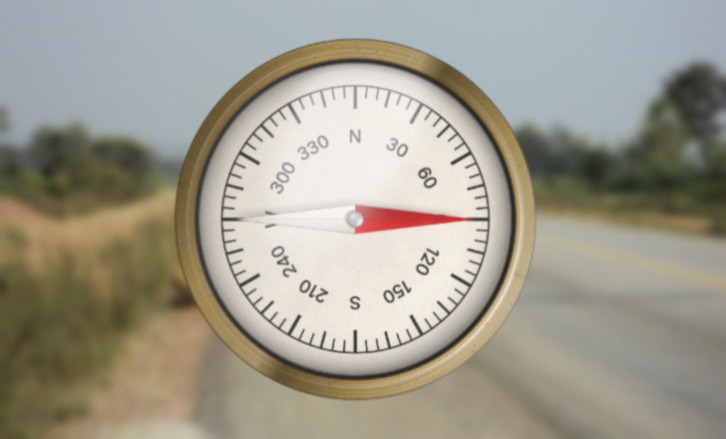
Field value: 90 °
